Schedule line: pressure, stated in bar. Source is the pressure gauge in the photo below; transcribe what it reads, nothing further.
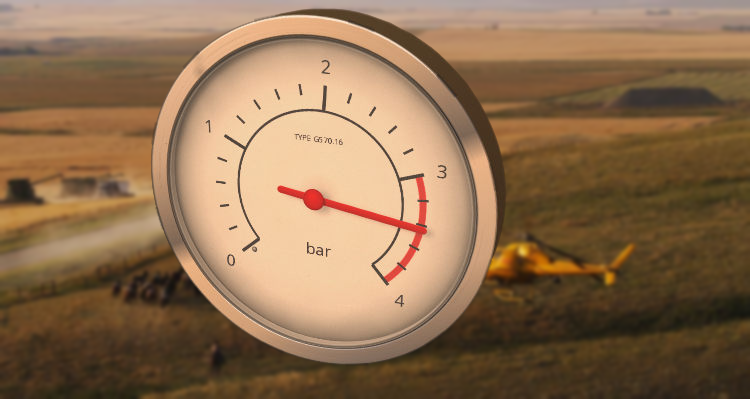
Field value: 3.4 bar
